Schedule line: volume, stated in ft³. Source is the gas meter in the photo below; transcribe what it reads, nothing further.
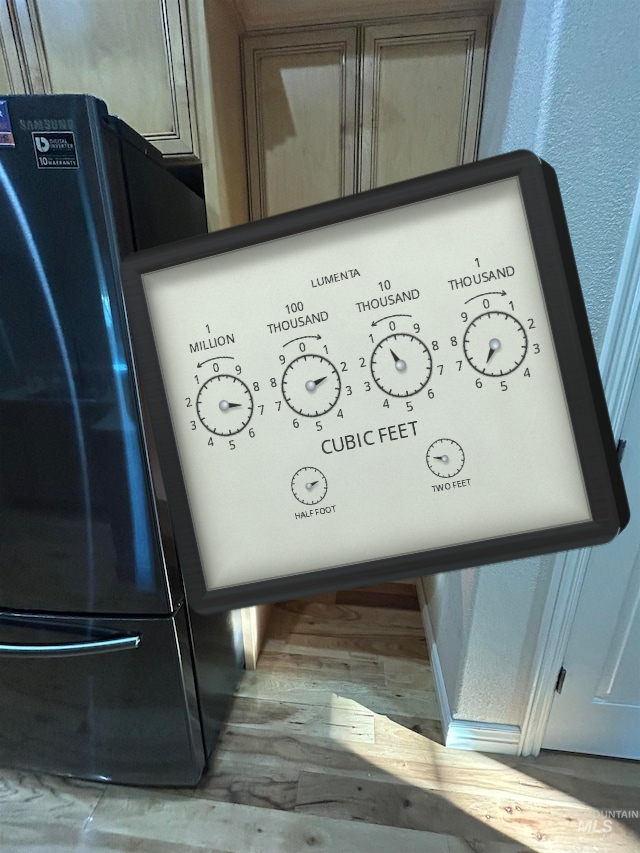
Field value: 720600 ft³
